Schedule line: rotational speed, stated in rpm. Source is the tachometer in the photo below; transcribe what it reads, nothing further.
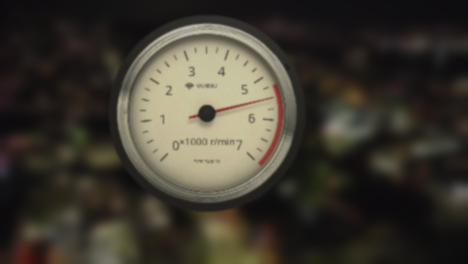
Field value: 5500 rpm
